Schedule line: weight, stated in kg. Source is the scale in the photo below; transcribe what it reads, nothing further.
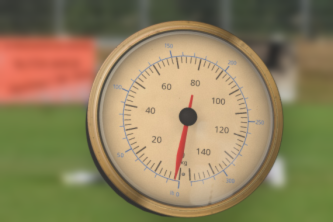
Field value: 2 kg
